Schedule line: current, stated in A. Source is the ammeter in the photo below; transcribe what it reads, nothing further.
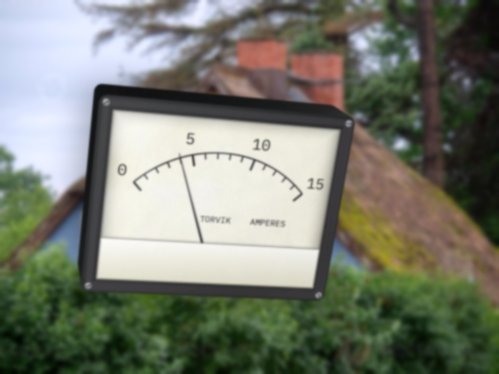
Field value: 4 A
